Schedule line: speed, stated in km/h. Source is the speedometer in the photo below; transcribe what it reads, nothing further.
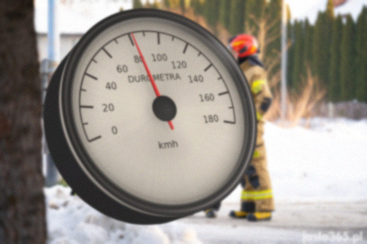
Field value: 80 km/h
